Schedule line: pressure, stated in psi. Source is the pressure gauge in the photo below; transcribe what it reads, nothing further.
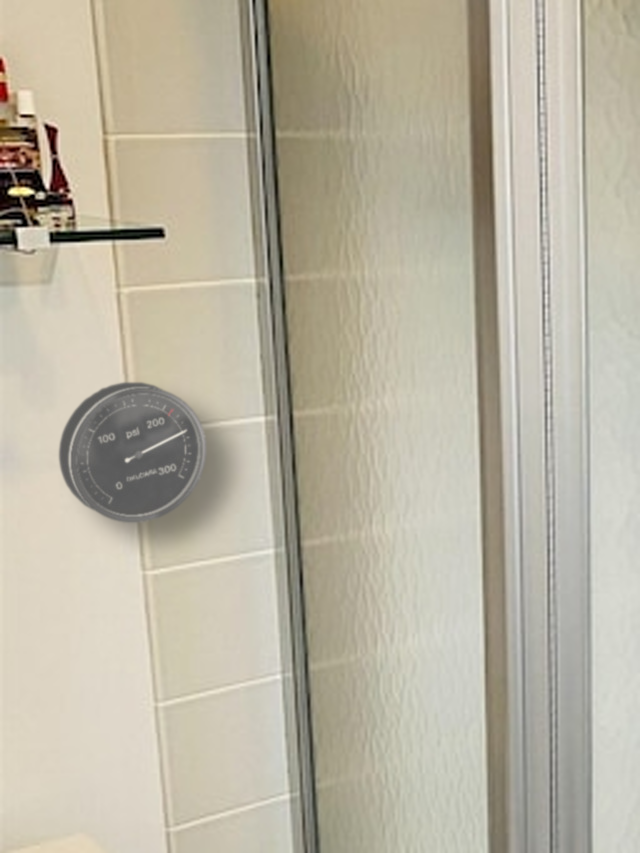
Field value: 240 psi
